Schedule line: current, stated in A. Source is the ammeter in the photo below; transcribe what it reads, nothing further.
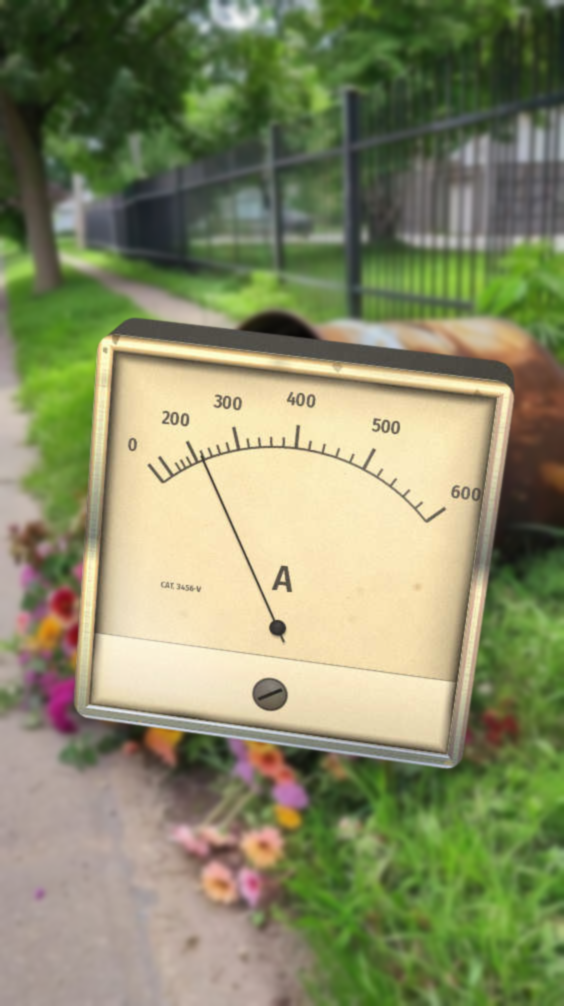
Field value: 220 A
